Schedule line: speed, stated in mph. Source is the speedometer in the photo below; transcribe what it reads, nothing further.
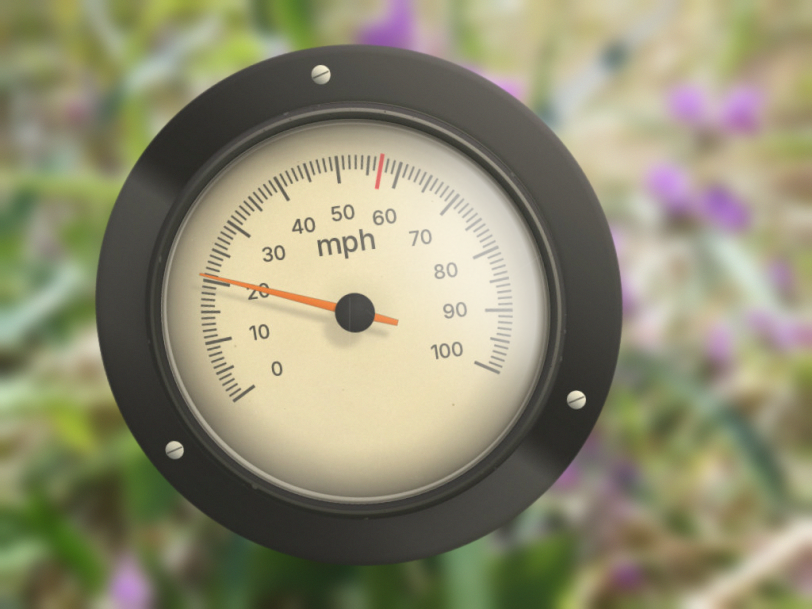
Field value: 21 mph
